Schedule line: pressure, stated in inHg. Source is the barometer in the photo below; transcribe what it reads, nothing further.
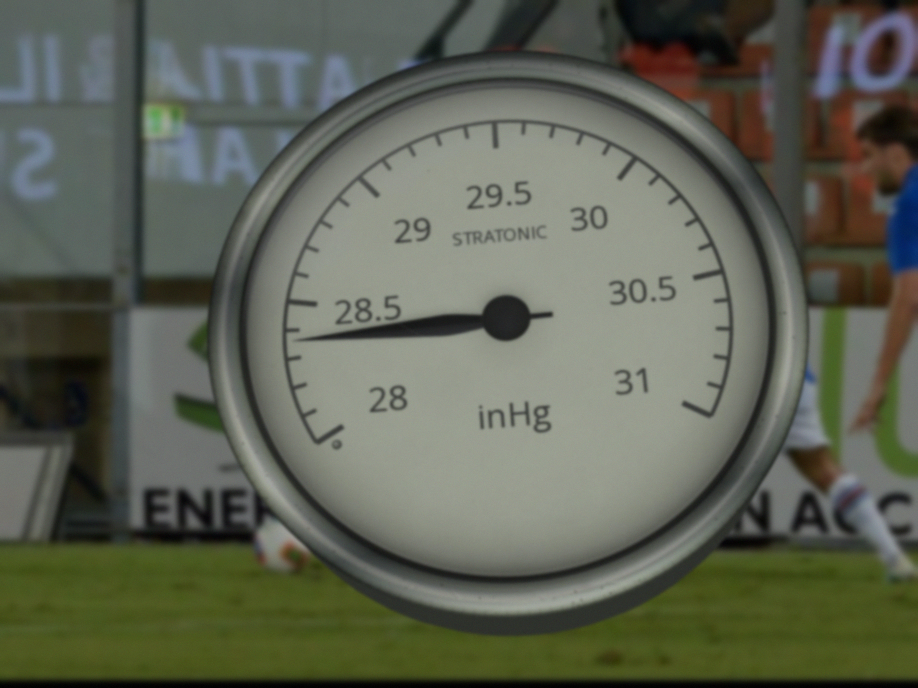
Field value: 28.35 inHg
